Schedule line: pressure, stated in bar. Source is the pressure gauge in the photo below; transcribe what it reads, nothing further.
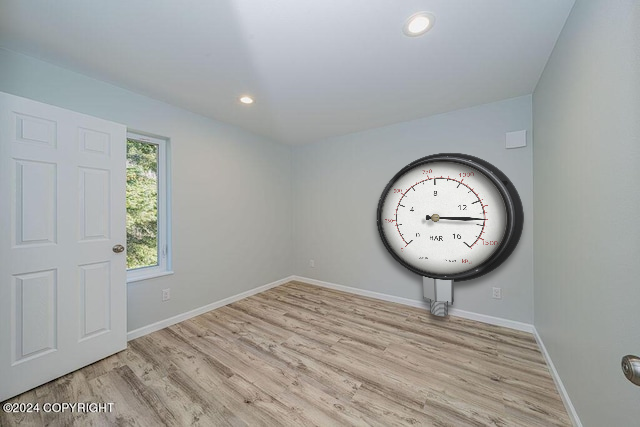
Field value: 13.5 bar
